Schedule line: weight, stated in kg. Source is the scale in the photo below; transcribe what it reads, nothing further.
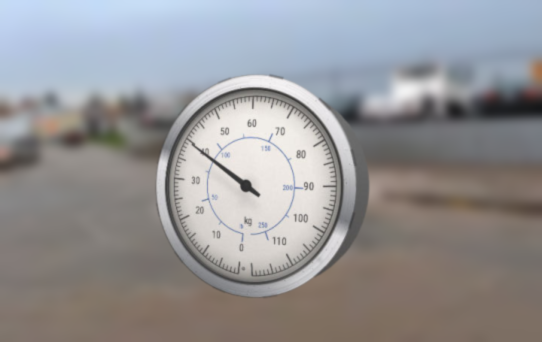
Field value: 40 kg
